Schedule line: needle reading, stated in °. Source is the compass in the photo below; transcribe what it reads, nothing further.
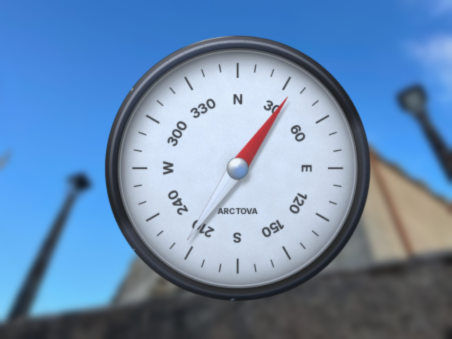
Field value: 35 °
